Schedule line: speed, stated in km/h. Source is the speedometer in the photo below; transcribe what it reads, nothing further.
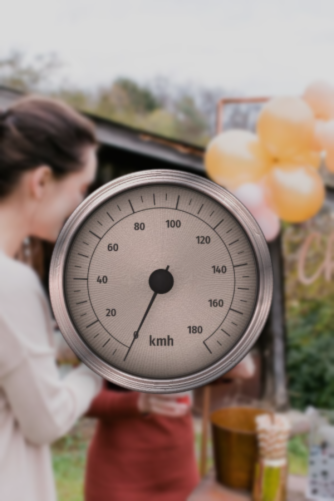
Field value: 0 km/h
